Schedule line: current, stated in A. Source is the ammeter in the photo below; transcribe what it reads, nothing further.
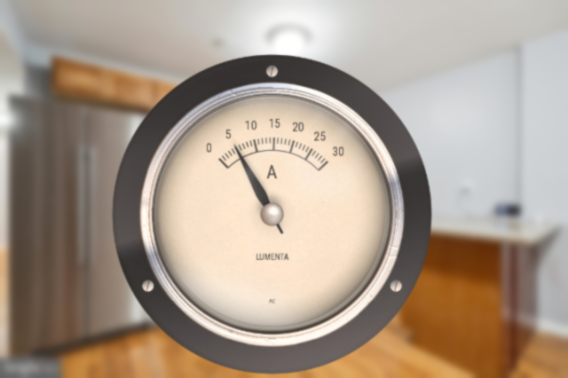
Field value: 5 A
